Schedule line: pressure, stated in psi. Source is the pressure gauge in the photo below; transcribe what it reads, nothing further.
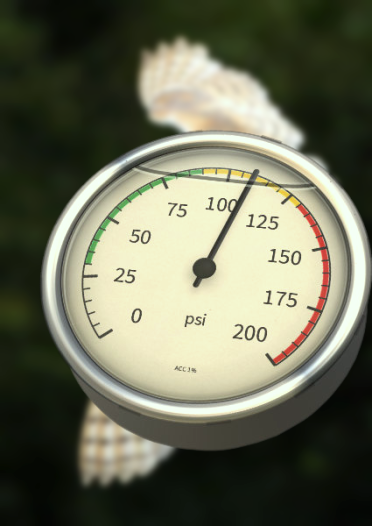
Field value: 110 psi
